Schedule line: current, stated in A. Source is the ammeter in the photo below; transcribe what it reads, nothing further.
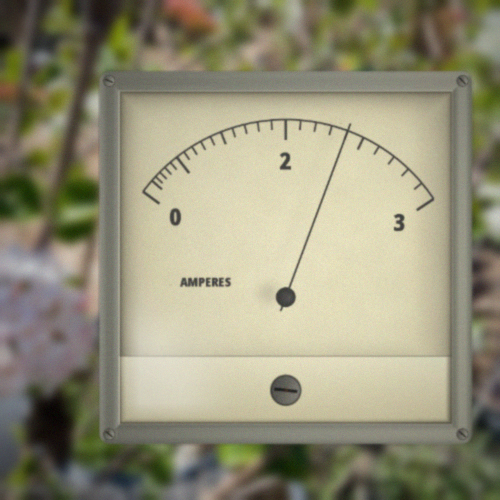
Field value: 2.4 A
